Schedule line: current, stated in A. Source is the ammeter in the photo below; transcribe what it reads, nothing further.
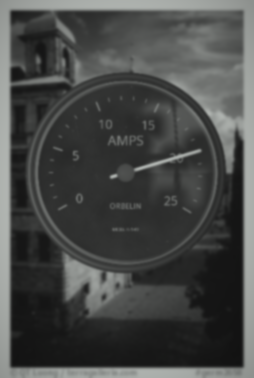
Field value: 20 A
